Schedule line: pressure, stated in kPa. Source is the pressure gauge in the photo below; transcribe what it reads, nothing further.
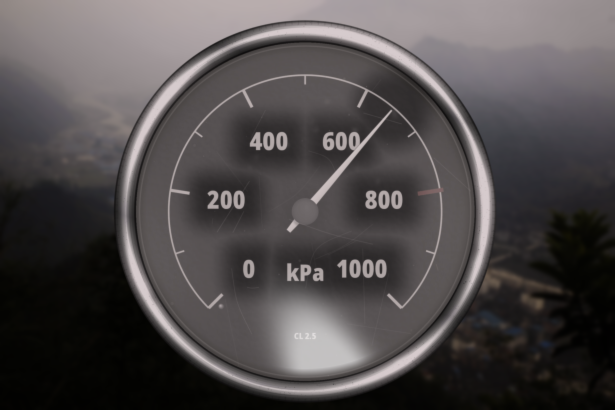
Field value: 650 kPa
